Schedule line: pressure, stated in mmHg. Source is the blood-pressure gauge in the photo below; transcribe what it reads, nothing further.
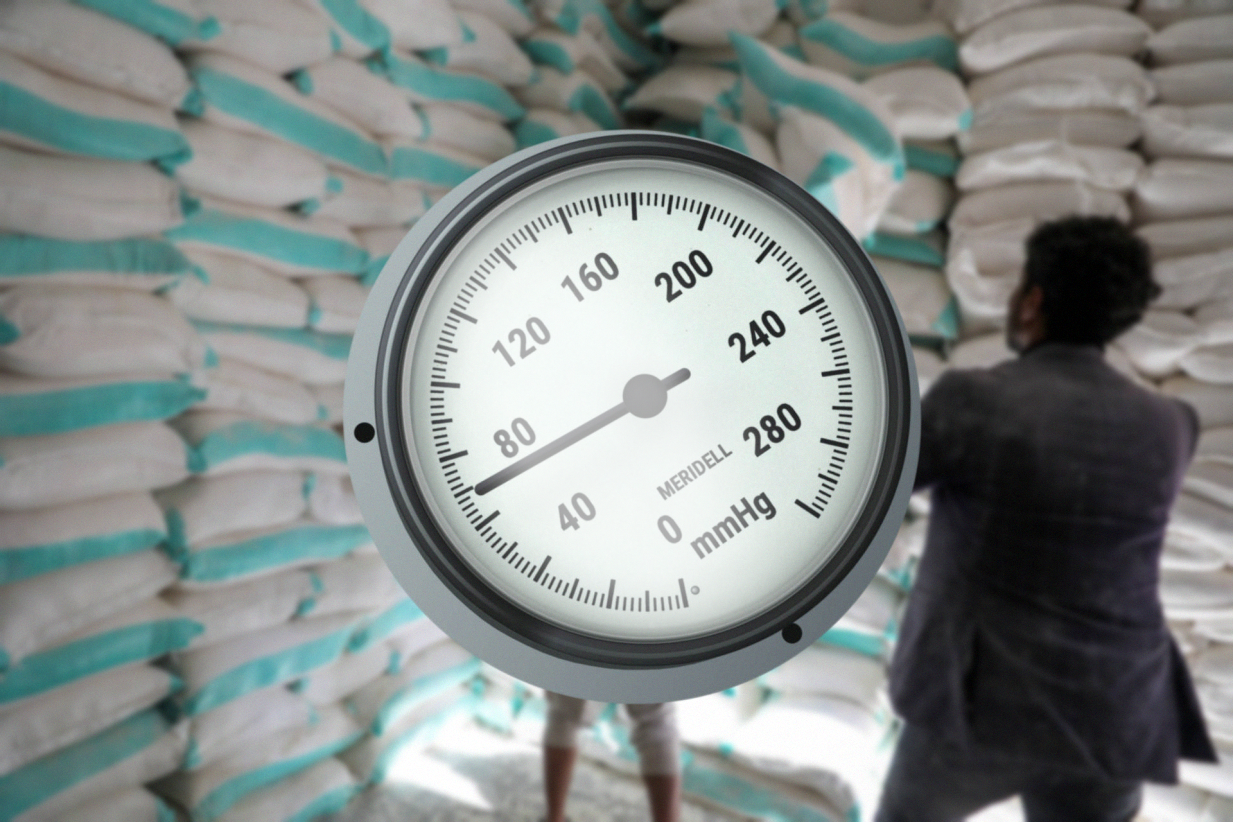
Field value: 68 mmHg
